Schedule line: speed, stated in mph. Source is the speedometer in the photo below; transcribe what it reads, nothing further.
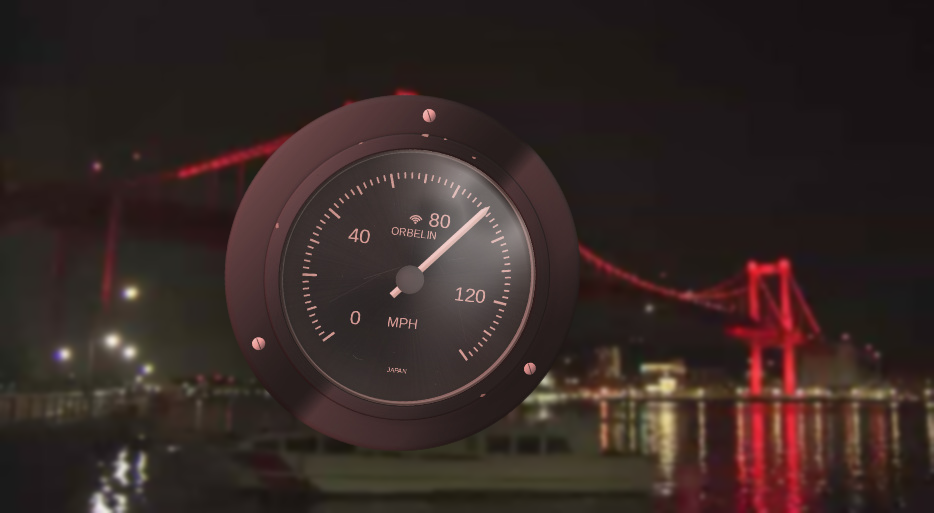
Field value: 90 mph
